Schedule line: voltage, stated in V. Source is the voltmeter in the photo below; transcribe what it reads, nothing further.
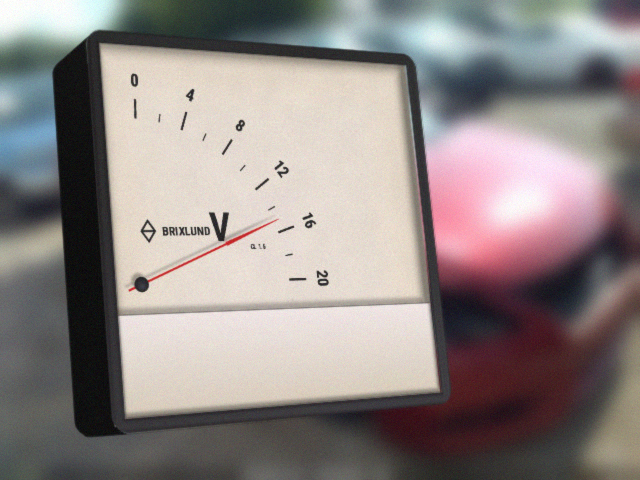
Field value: 15 V
